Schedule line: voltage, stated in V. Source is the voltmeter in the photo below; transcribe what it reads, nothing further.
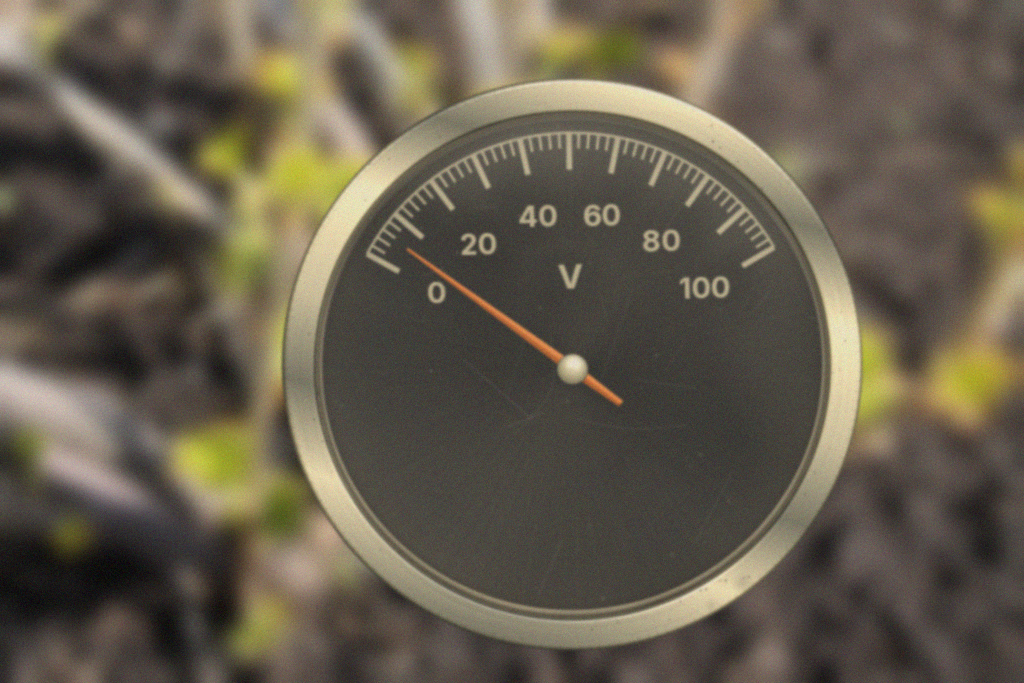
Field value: 6 V
